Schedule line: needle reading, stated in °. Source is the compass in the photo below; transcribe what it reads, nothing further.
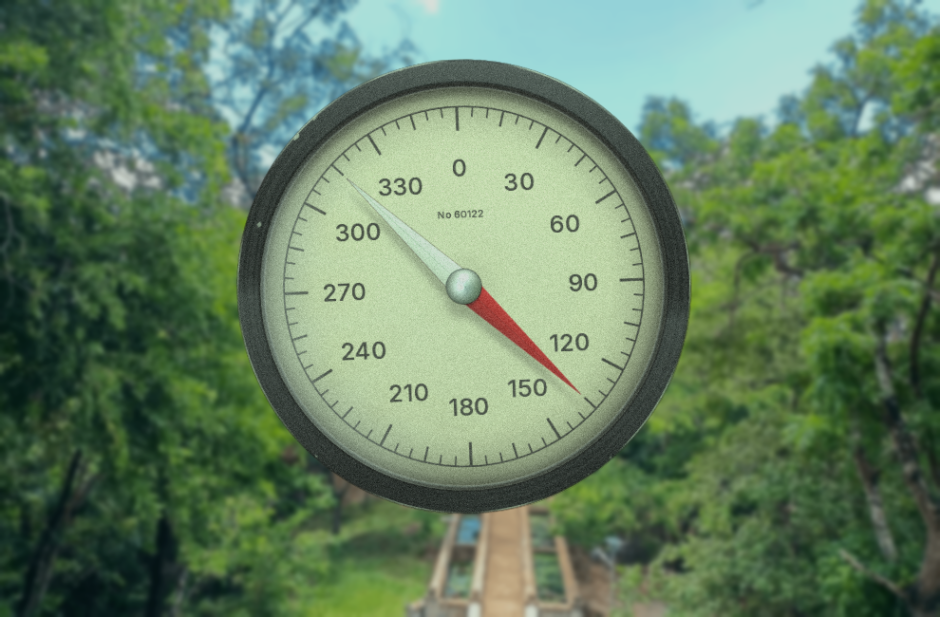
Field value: 135 °
